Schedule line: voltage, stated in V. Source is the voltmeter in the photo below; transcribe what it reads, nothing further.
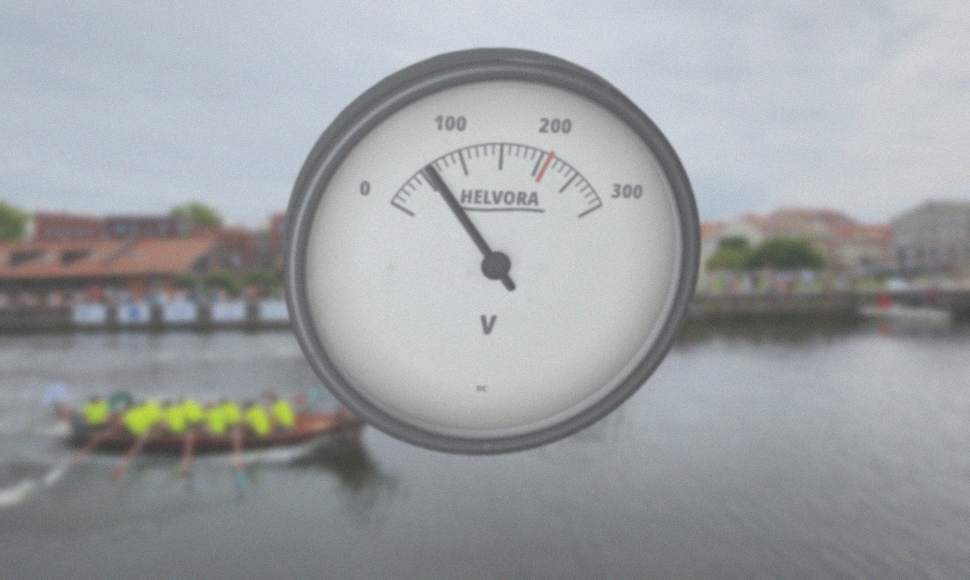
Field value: 60 V
